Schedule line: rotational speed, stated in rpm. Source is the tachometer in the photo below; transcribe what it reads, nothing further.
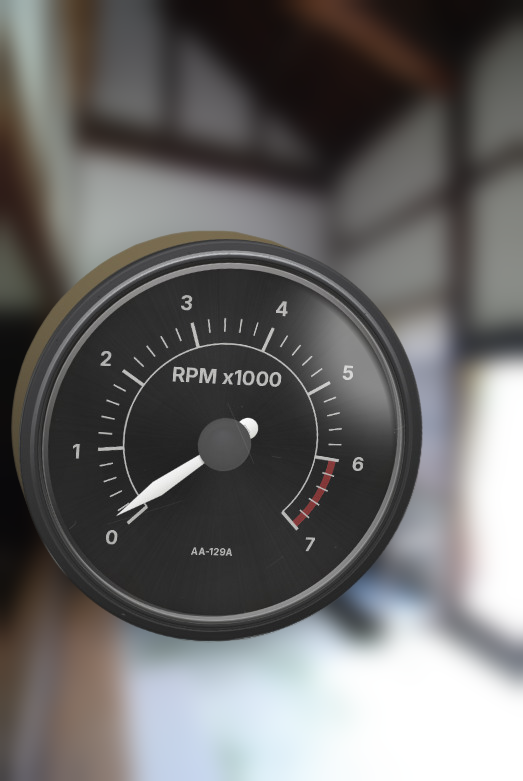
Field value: 200 rpm
